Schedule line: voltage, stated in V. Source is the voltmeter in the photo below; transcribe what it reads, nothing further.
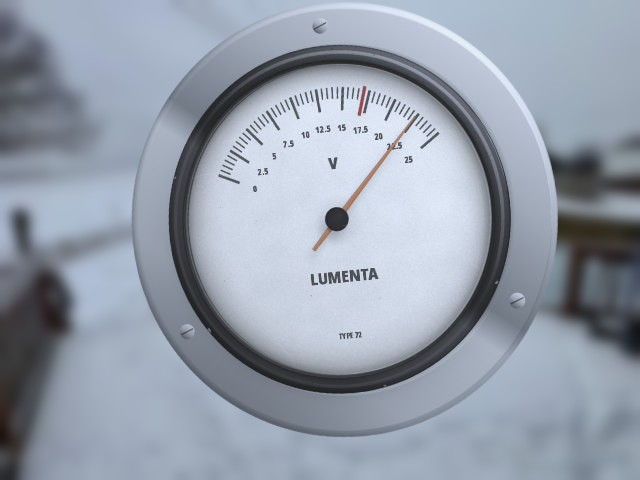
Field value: 22.5 V
